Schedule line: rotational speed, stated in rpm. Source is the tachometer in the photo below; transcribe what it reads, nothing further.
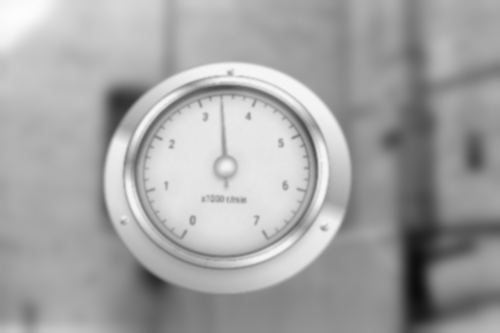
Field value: 3400 rpm
